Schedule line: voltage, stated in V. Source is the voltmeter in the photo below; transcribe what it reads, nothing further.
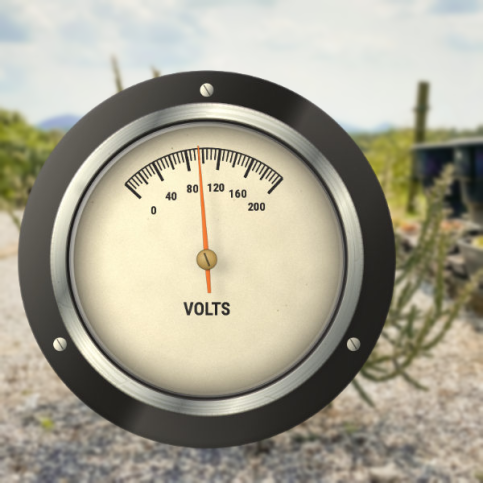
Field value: 95 V
